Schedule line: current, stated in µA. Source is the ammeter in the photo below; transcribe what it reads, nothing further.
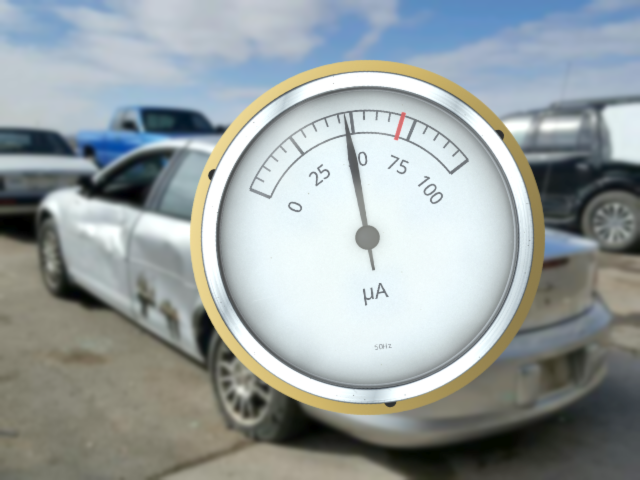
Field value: 47.5 µA
